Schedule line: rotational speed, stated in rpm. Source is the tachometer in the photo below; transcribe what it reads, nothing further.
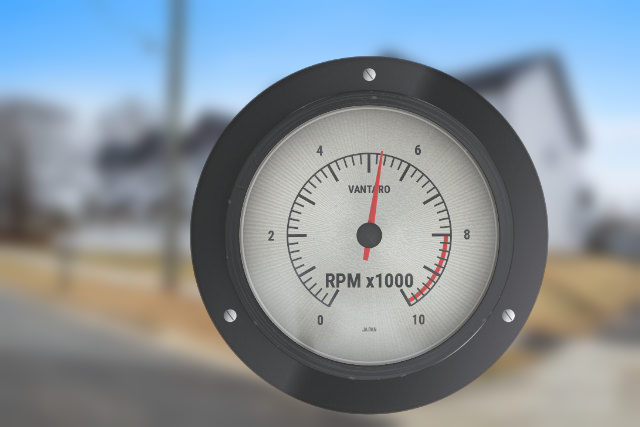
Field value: 5300 rpm
